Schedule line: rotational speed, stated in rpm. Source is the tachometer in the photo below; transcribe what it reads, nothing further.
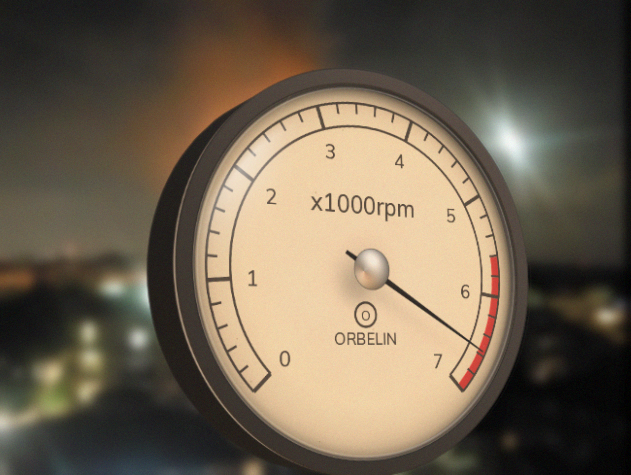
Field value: 6600 rpm
